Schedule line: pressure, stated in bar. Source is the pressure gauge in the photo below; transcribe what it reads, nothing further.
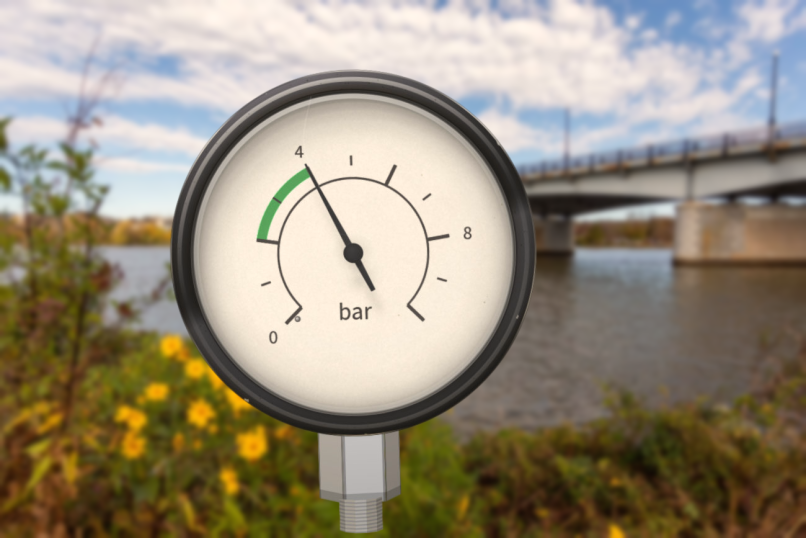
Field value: 4 bar
